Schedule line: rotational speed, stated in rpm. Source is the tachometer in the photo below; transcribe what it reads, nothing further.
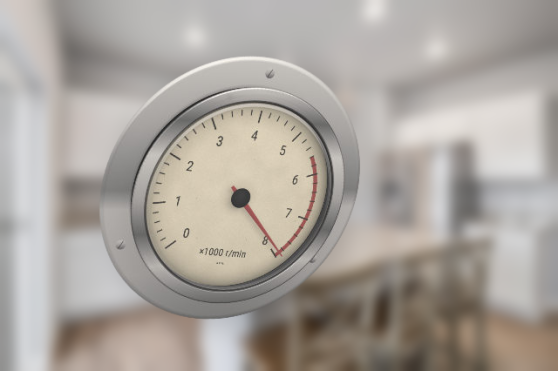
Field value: 7900 rpm
